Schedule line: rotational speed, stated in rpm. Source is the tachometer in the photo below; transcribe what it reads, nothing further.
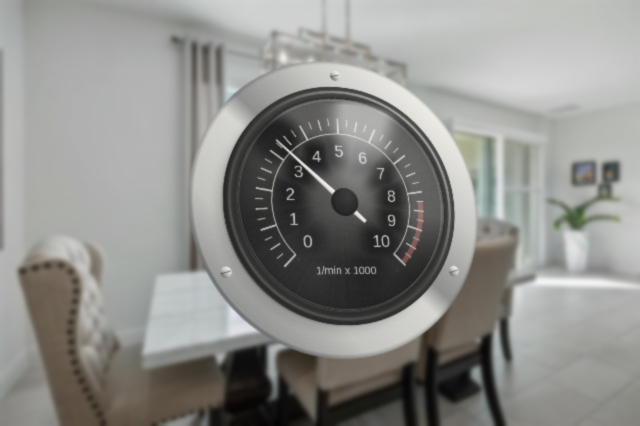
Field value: 3250 rpm
